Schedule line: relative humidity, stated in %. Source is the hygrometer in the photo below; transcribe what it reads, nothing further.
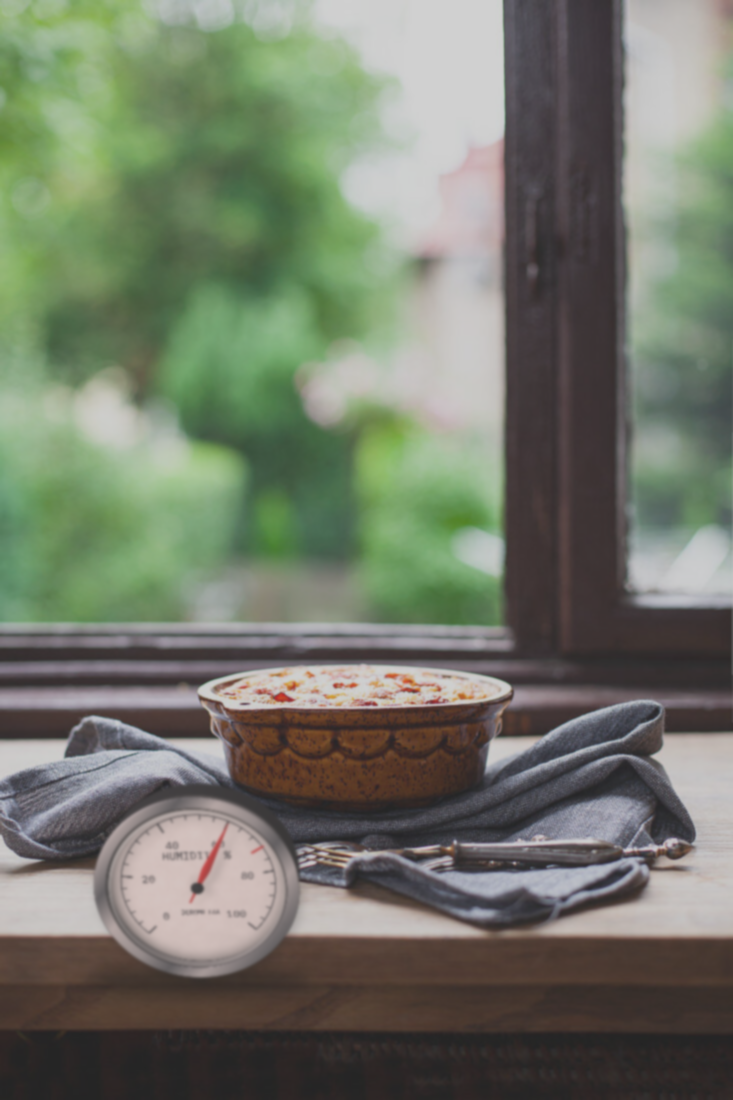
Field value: 60 %
